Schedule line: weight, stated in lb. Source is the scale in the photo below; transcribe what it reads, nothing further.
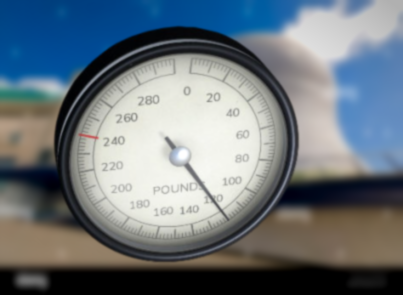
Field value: 120 lb
